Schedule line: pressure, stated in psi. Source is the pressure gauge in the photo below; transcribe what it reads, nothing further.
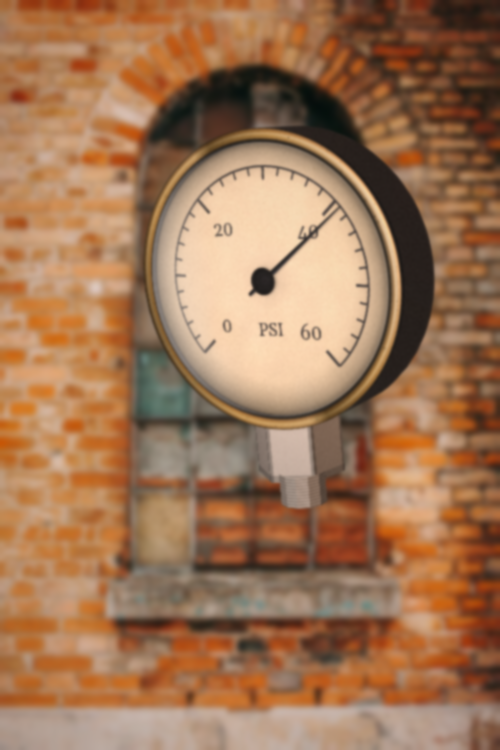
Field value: 41 psi
